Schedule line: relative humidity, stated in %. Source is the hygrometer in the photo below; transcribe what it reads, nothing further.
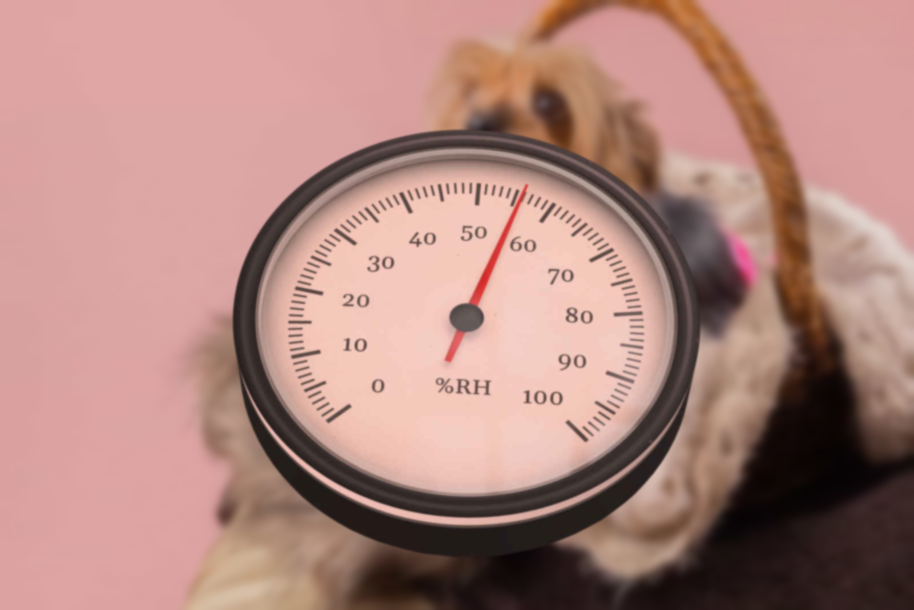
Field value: 56 %
